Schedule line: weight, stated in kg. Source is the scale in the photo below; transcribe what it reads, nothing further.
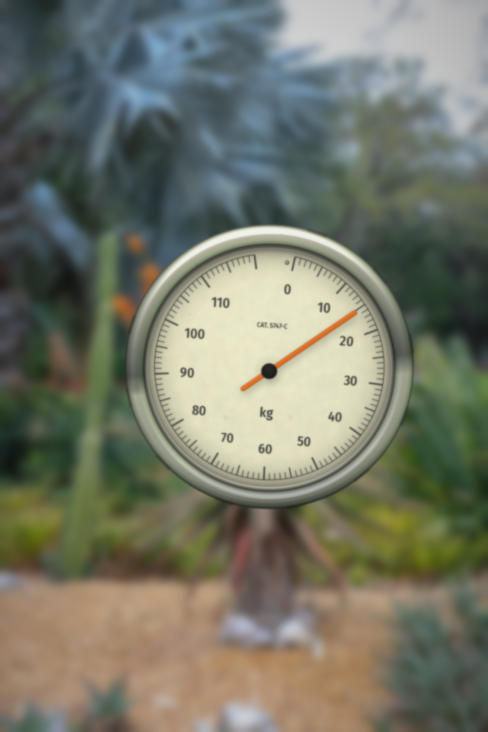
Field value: 15 kg
